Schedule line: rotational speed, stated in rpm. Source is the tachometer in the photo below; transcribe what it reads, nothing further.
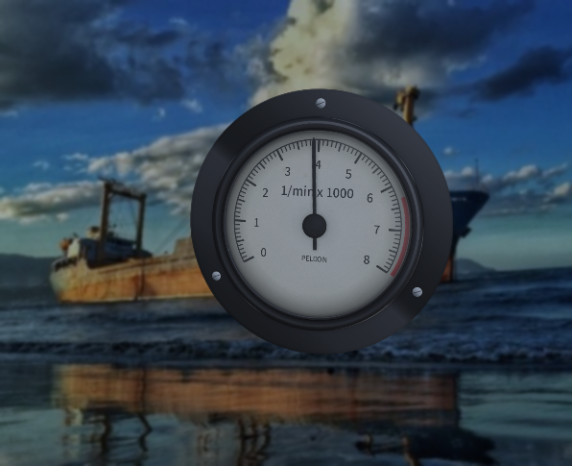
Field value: 3900 rpm
